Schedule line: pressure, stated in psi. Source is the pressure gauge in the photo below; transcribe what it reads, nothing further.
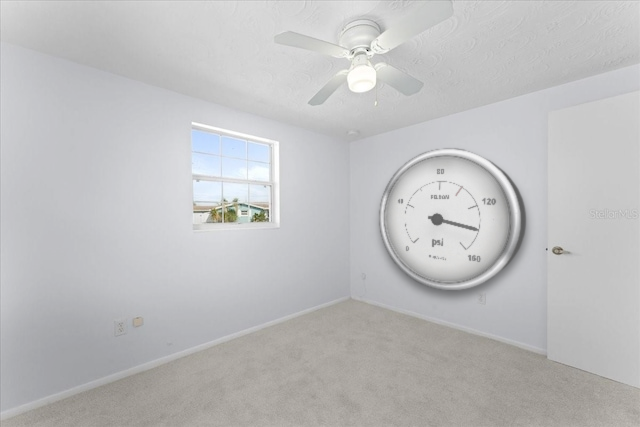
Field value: 140 psi
